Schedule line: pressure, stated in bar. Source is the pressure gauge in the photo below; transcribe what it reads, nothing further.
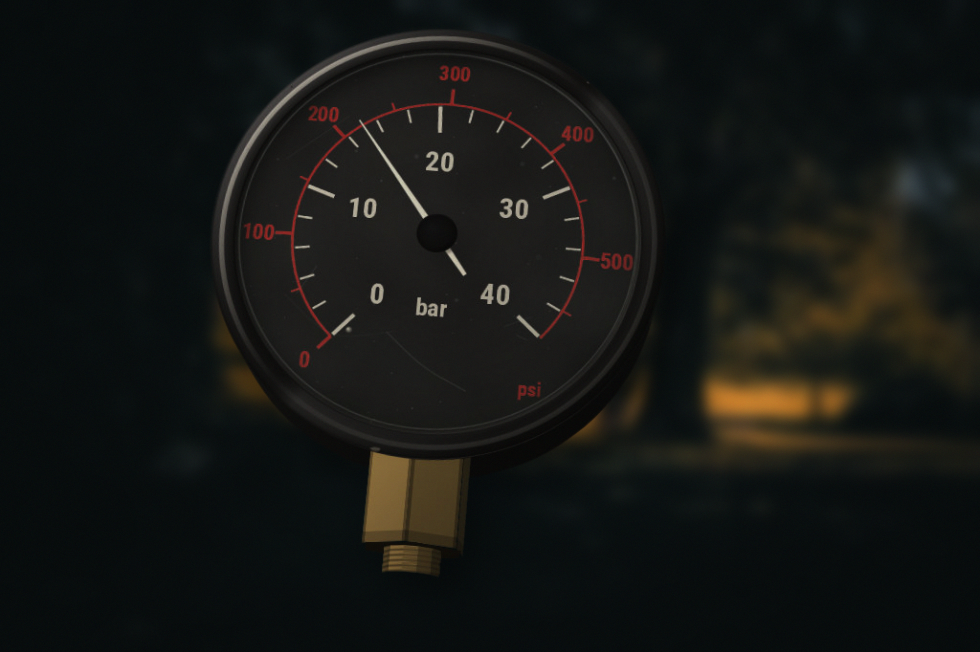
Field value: 15 bar
